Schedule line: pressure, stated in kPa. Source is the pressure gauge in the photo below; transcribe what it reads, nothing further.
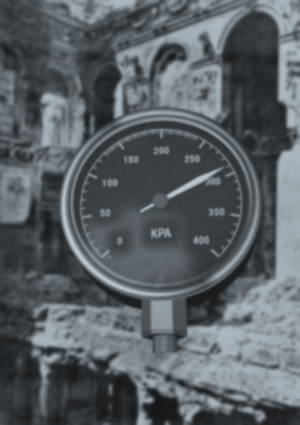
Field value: 290 kPa
